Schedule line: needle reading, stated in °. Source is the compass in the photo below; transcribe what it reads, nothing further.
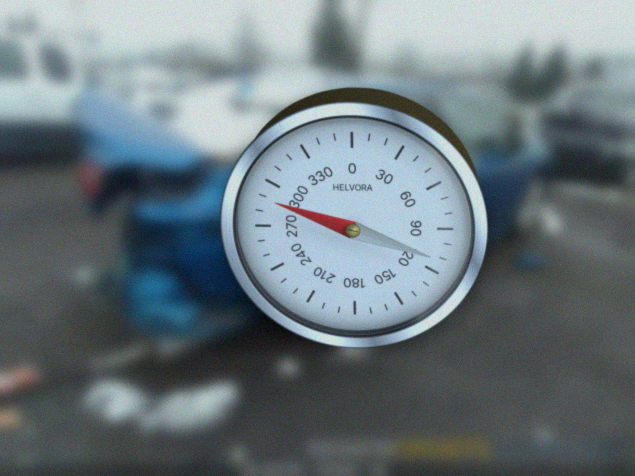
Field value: 290 °
